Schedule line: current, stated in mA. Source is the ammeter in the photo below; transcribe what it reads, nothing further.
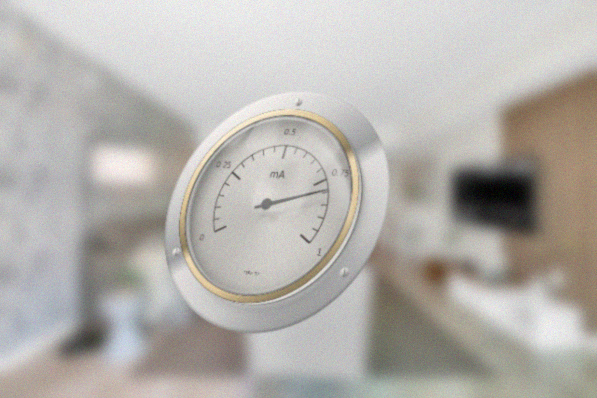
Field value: 0.8 mA
